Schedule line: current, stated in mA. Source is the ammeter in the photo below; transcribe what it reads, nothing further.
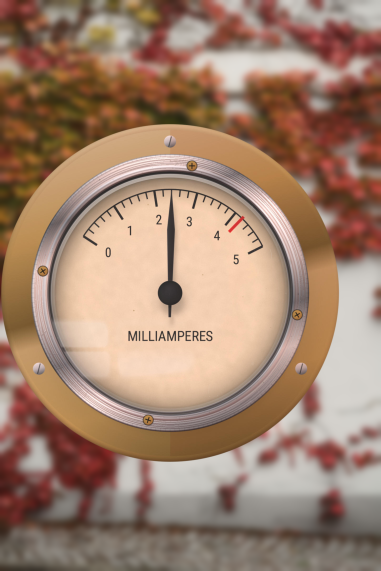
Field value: 2.4 mA
